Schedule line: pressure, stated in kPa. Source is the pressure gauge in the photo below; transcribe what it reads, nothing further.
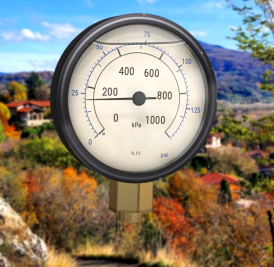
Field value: 150 kPa
